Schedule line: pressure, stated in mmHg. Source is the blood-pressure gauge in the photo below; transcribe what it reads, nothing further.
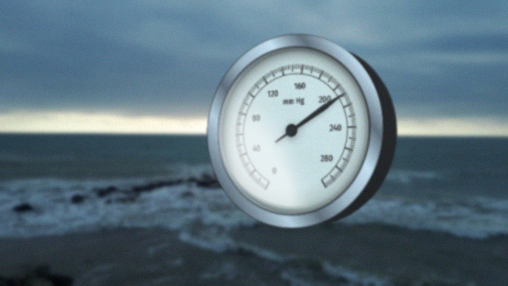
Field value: 210 mmHg
